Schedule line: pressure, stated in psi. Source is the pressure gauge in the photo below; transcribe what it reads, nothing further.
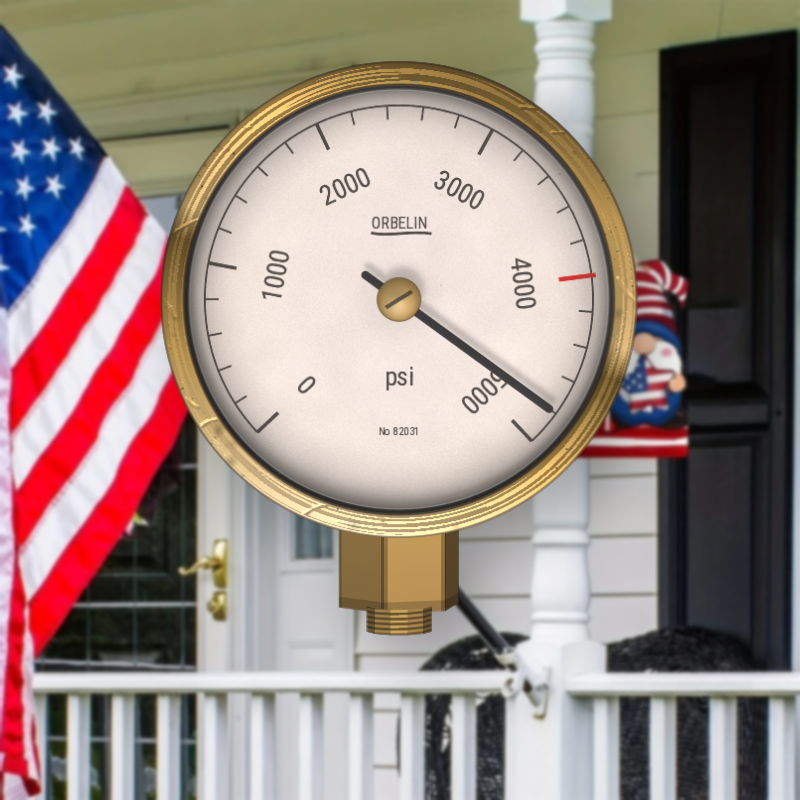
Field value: 4800 psi
